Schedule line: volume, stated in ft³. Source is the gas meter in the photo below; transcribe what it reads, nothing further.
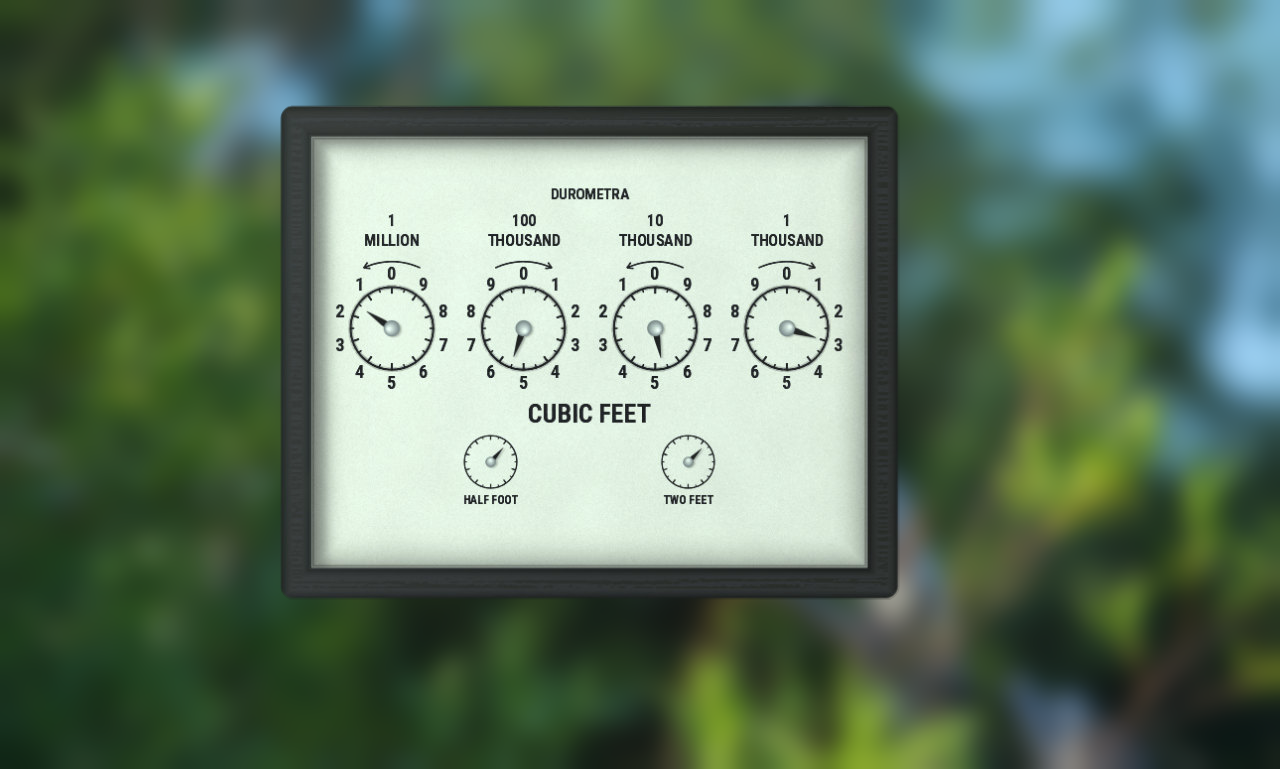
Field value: 155300 ft³
